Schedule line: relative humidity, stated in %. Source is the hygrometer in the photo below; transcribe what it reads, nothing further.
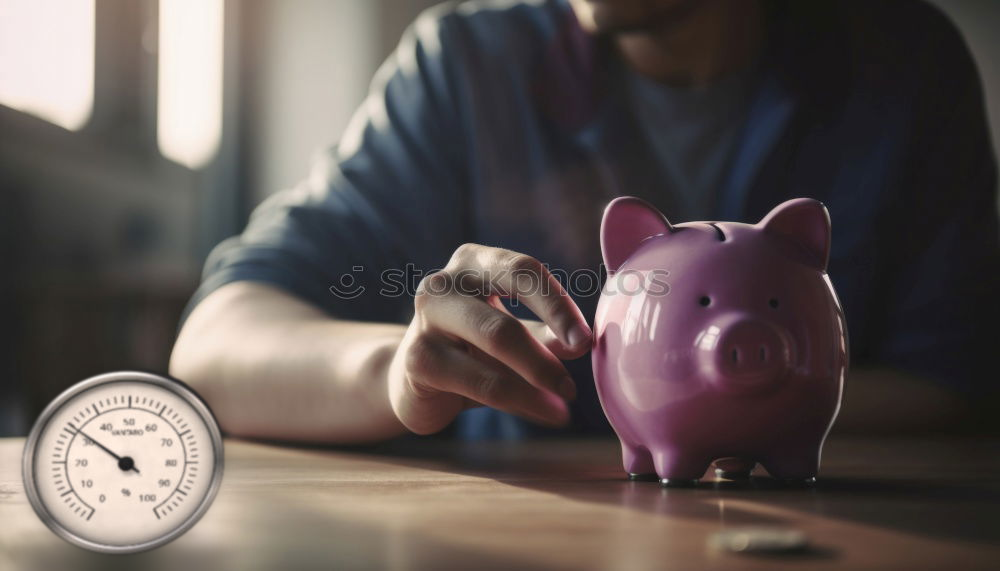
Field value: 32 %
